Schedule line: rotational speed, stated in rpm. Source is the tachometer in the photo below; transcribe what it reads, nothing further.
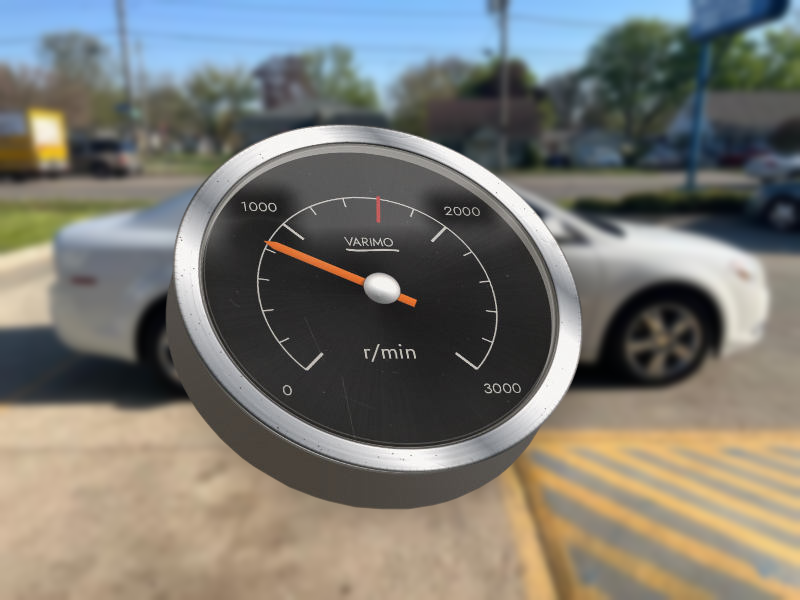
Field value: 800 rpm
